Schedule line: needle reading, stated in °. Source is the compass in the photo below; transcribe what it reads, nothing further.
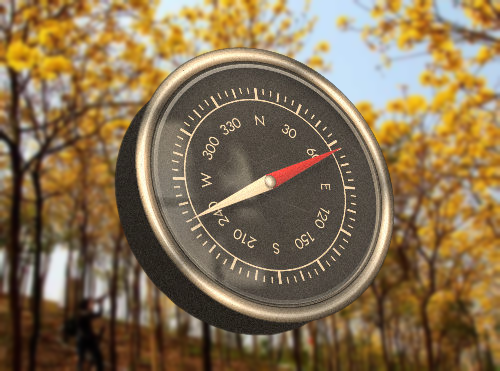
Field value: 65 °
